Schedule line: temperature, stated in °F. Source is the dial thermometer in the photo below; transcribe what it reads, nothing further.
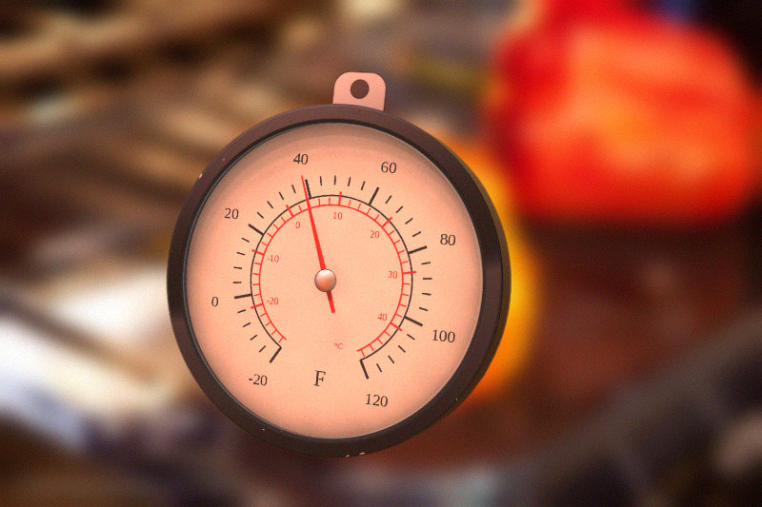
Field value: 40 °F
